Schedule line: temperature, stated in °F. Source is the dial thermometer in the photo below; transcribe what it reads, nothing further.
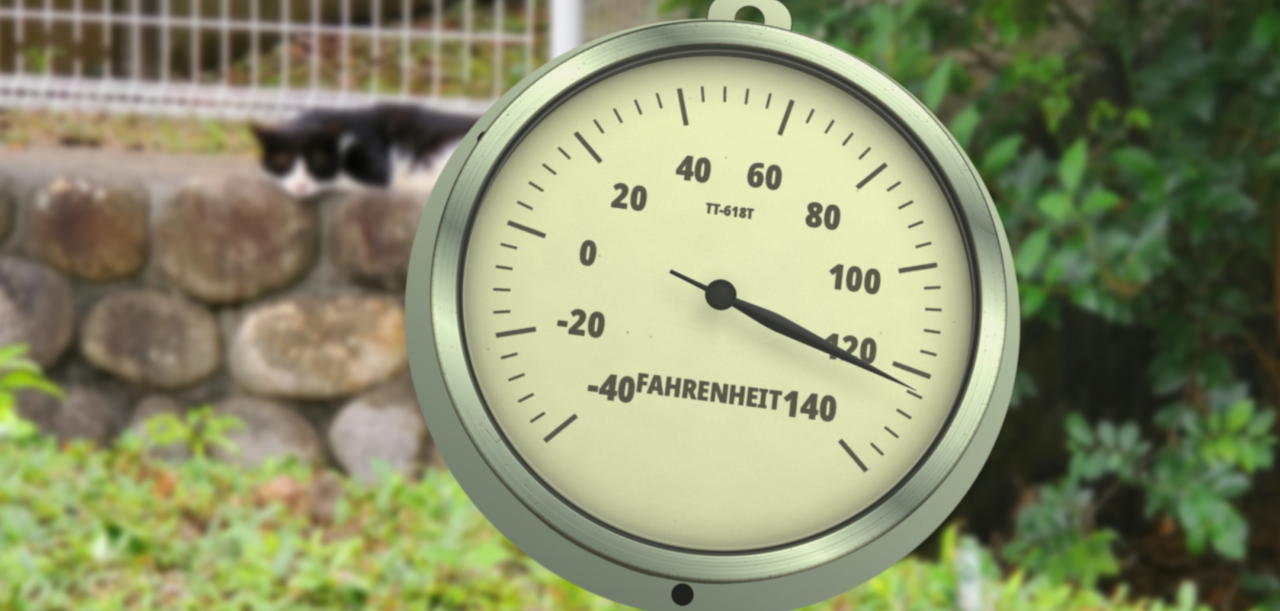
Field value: 124 °F
